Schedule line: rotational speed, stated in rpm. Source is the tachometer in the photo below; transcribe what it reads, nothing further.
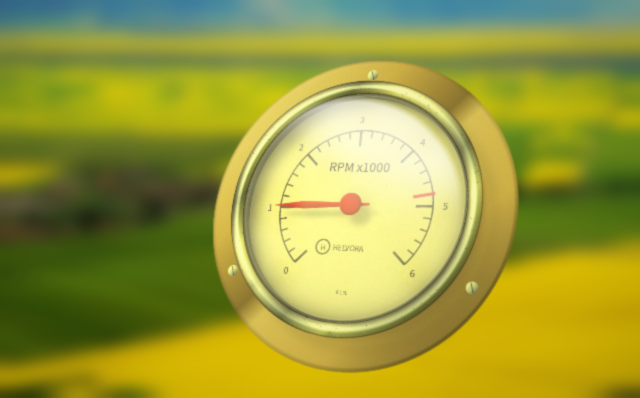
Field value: 1000 rpm
